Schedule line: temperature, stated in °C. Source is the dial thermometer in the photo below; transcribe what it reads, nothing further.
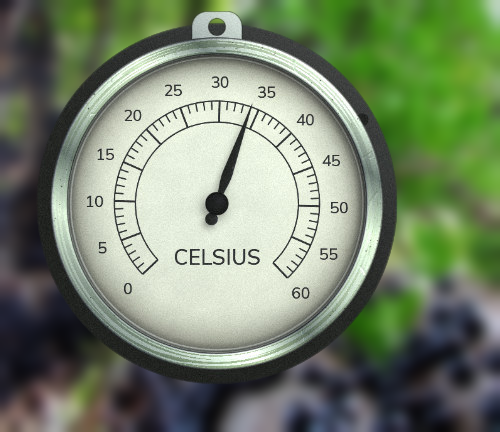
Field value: 34 °C
